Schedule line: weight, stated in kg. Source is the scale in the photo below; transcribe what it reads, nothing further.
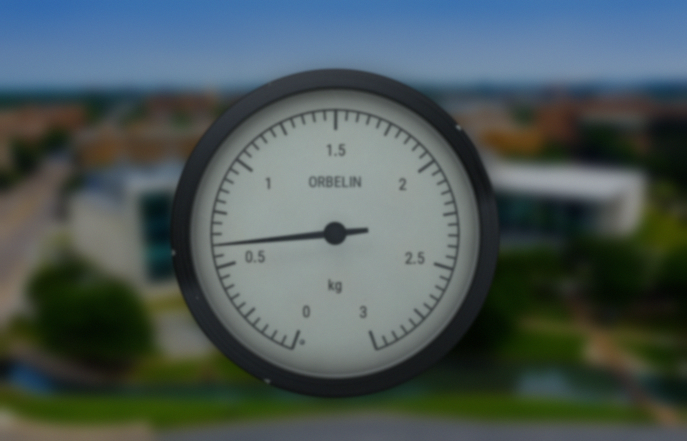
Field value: 0.6 kg
